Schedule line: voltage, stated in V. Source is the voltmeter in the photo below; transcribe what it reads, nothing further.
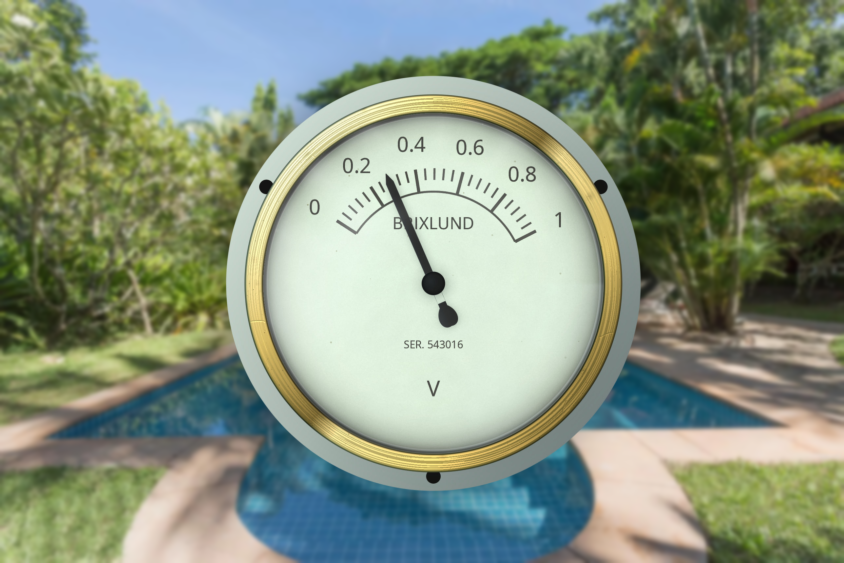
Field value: 0.28 V
